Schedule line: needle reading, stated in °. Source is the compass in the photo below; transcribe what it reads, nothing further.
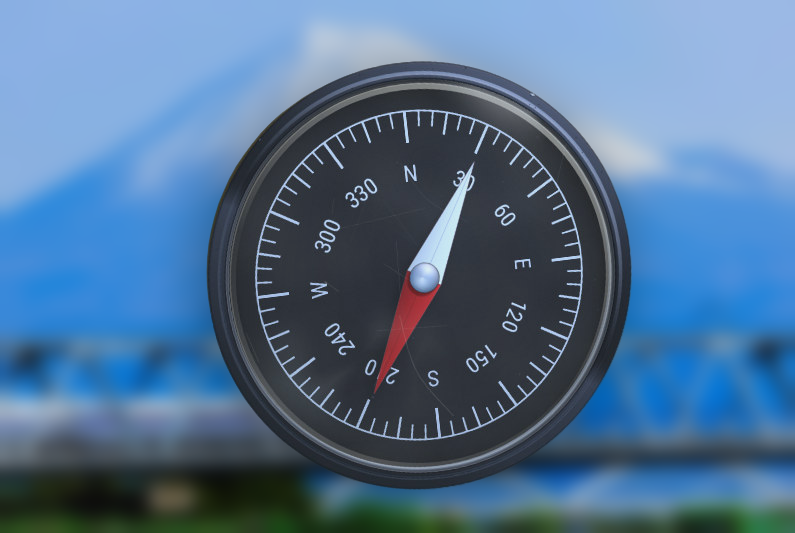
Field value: 210 °
